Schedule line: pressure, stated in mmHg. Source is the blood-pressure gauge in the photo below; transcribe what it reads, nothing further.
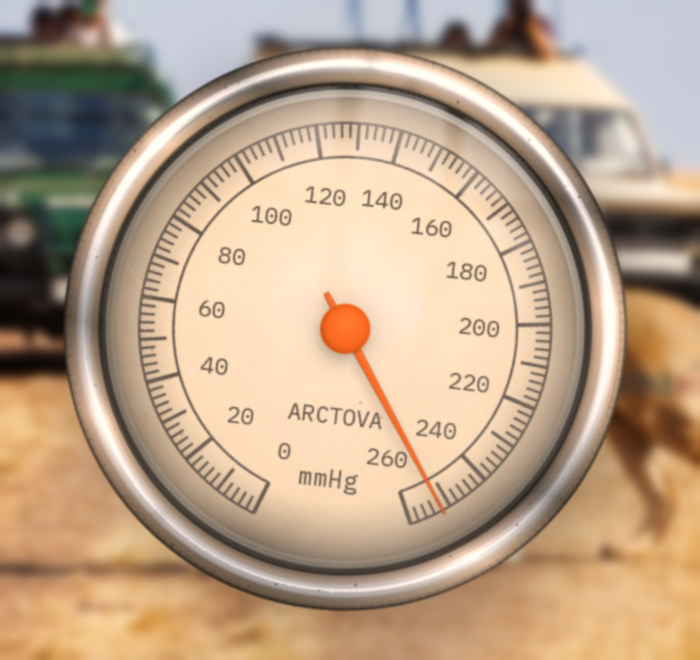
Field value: 252 mmHg
